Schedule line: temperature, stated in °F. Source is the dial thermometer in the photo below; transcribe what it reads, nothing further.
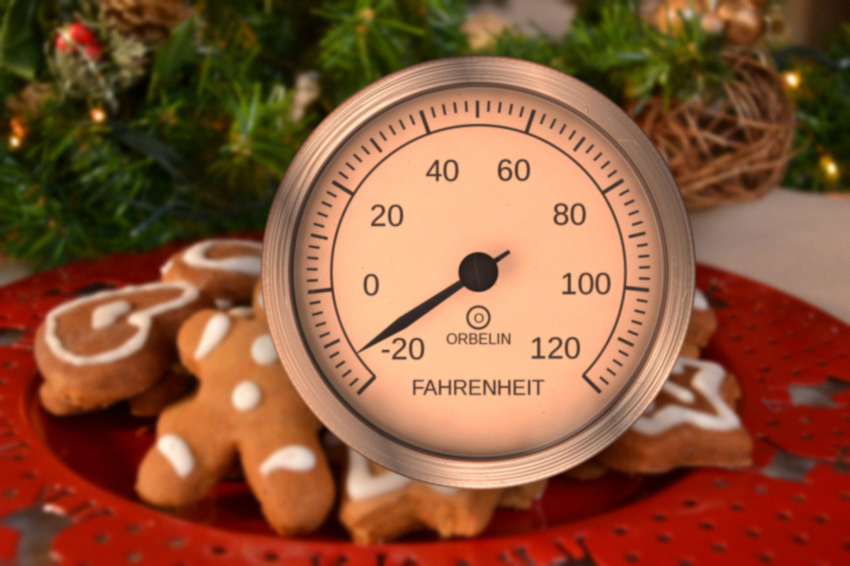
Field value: -14 °F
